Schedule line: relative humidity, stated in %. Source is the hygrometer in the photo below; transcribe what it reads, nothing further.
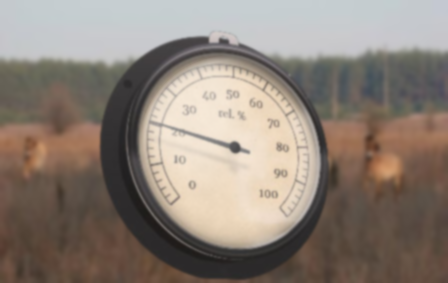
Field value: 20 %
